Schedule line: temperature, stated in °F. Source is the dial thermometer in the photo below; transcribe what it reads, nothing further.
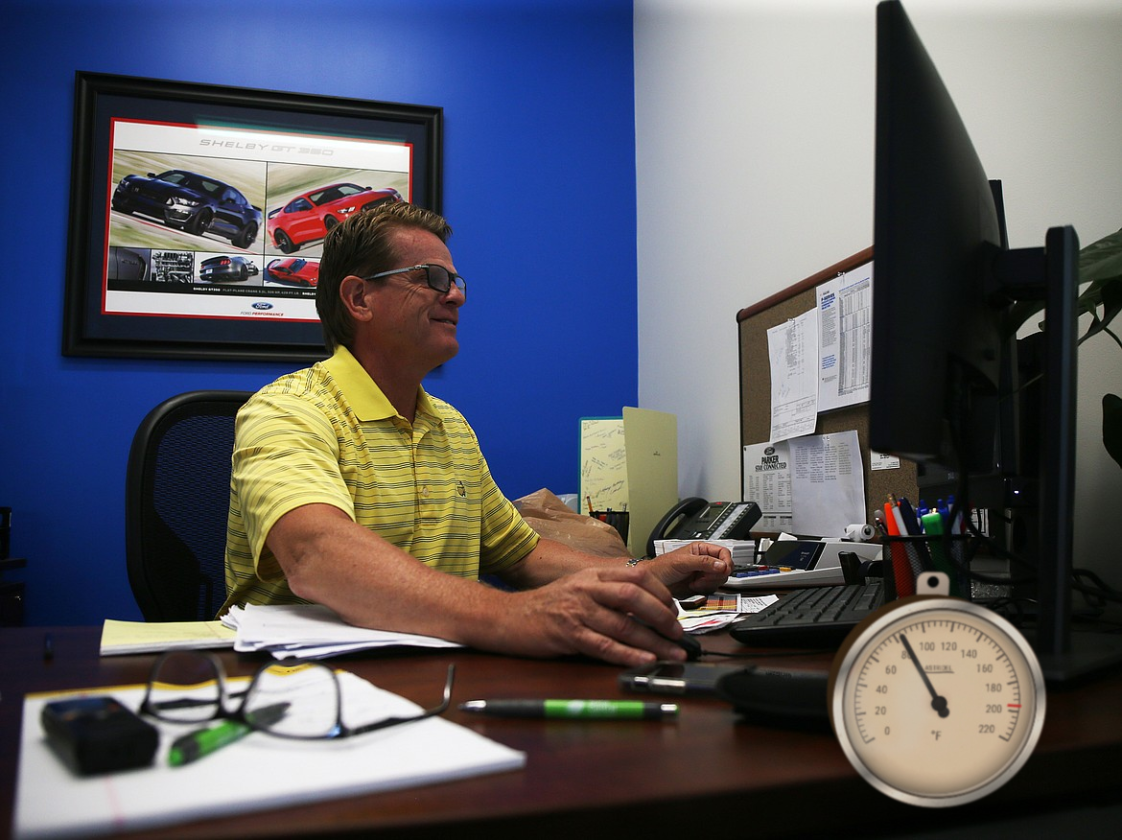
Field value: 84 °F
